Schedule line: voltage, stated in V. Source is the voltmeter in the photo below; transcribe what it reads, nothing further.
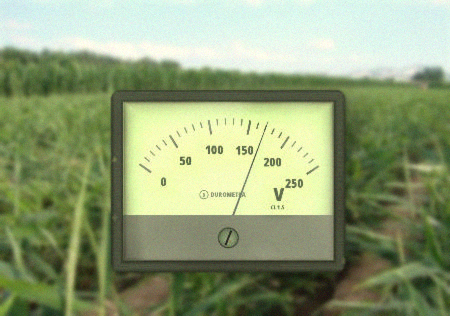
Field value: 170 V
